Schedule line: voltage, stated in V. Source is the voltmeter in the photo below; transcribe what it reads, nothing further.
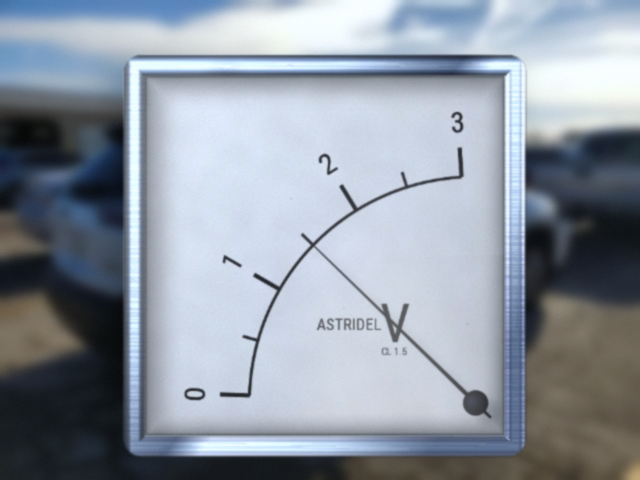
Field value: 1.5 V
